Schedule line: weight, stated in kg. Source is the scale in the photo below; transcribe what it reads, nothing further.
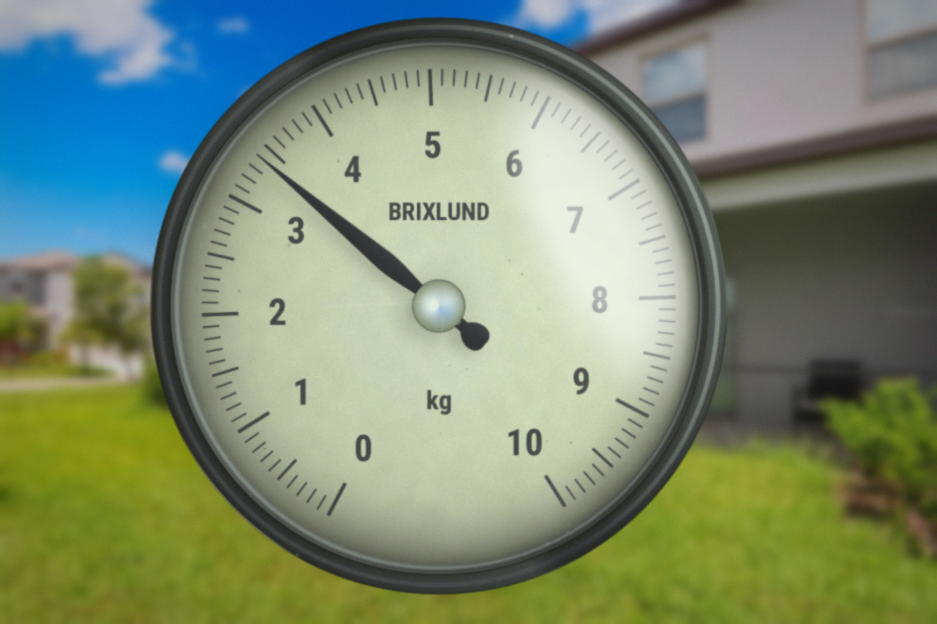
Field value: 3.4 kg
